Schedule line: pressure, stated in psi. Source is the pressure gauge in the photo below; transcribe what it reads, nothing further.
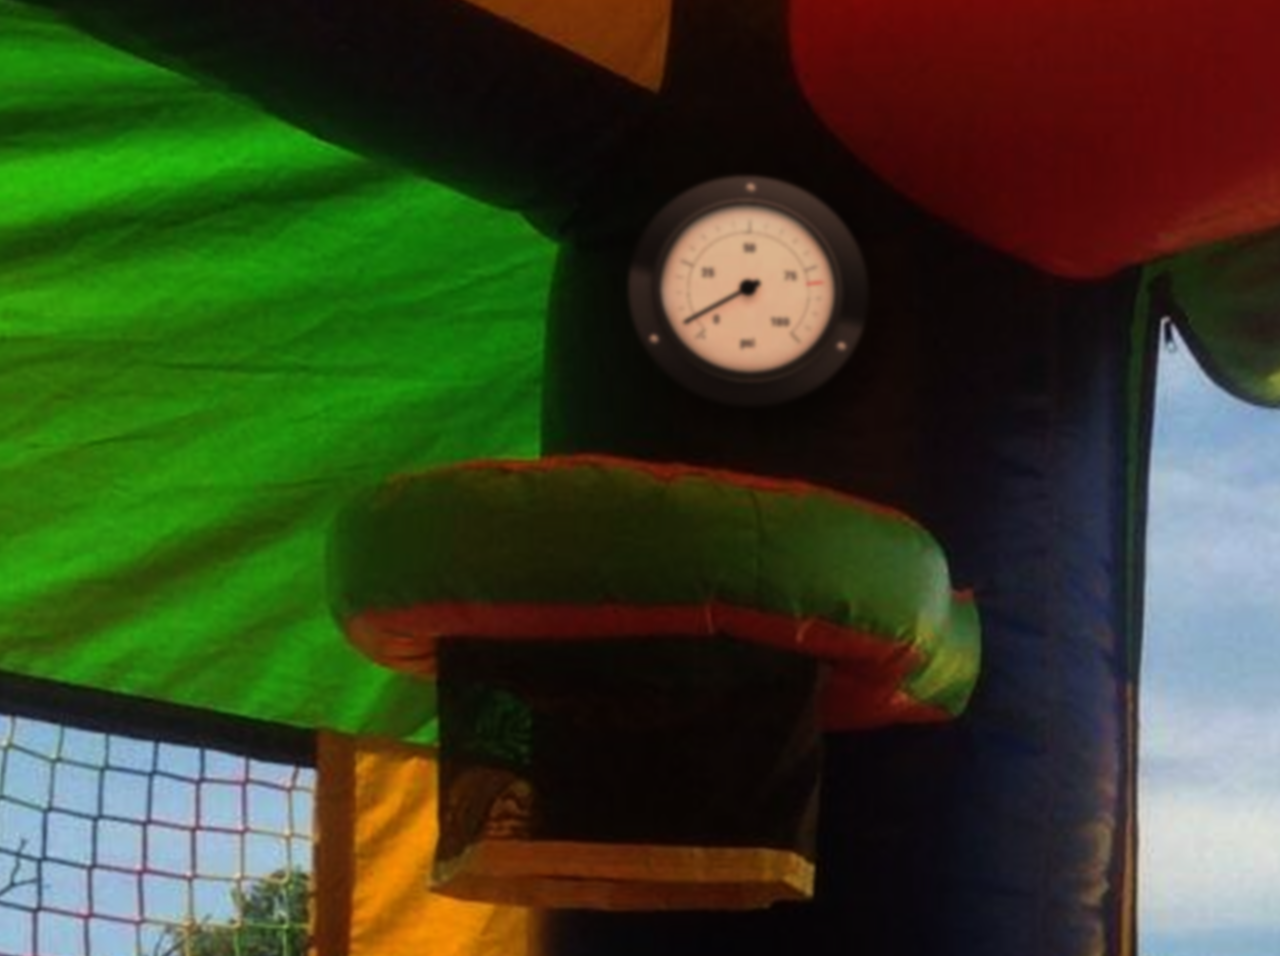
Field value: 5 psi
